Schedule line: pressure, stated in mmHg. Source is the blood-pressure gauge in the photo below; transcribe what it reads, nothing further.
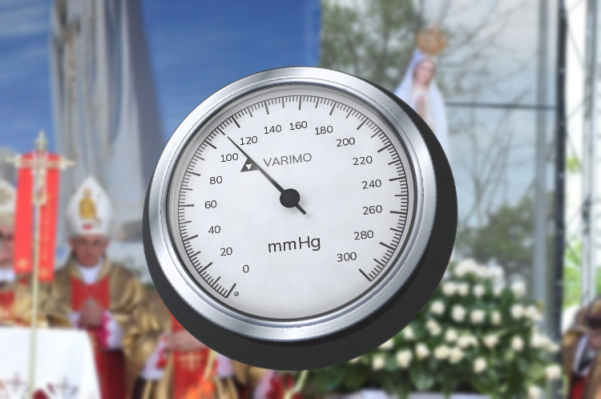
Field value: 110 mmHg
